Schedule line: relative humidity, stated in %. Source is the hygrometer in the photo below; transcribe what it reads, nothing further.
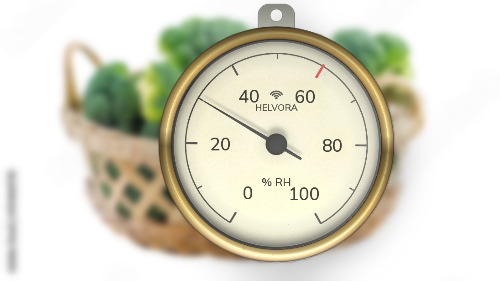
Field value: 30 %
